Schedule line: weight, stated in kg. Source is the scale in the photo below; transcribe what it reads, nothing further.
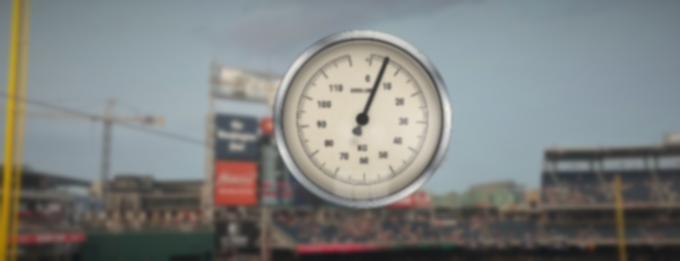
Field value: 5 kg
